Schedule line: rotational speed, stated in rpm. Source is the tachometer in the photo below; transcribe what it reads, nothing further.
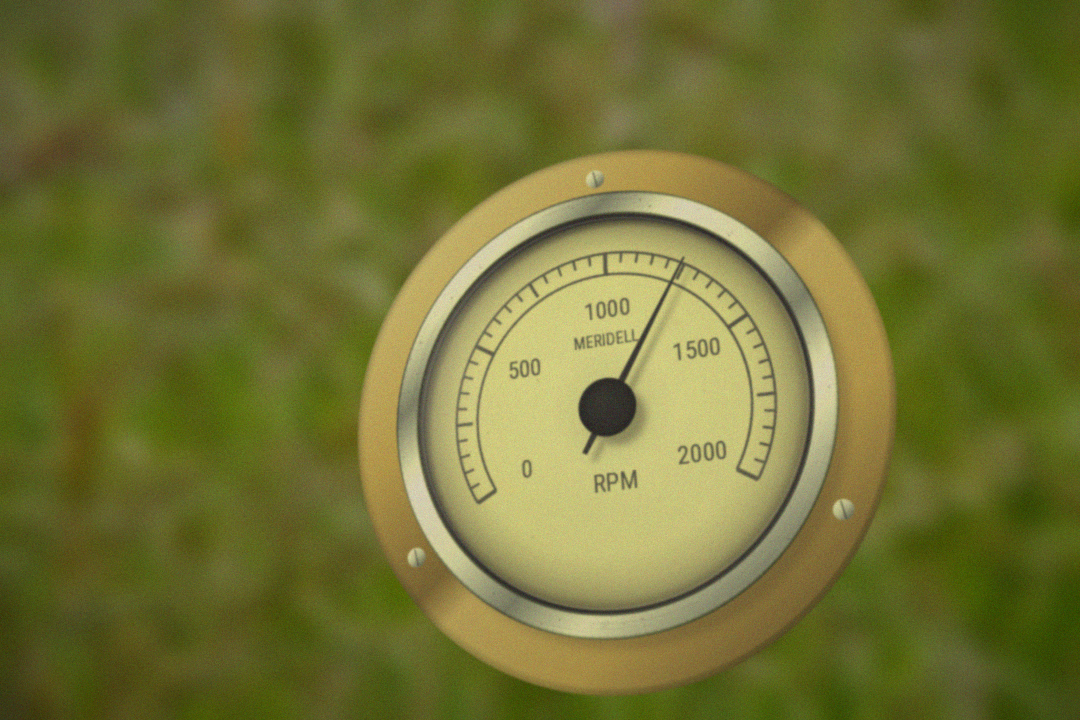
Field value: 1250 rpm
